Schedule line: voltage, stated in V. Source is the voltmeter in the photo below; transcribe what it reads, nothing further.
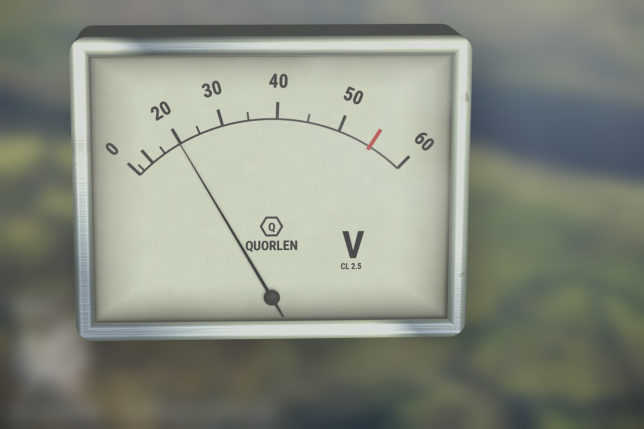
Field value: 20 V
